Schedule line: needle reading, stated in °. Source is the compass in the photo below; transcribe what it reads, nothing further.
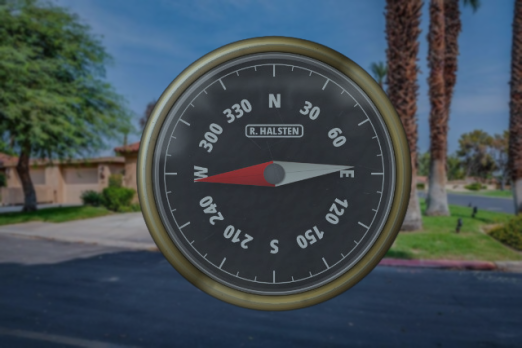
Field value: 265 °
